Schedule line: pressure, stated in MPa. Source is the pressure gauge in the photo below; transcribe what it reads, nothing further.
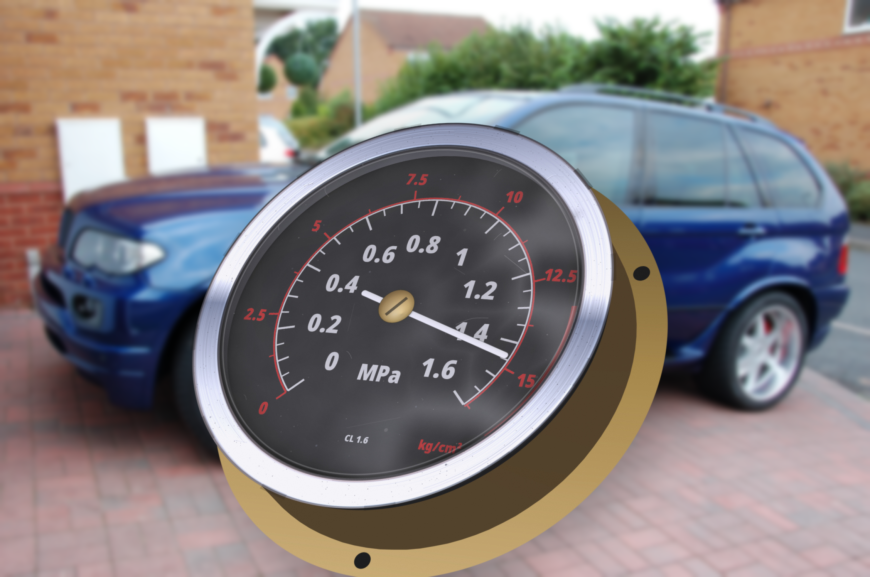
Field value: 1.45 MPa
